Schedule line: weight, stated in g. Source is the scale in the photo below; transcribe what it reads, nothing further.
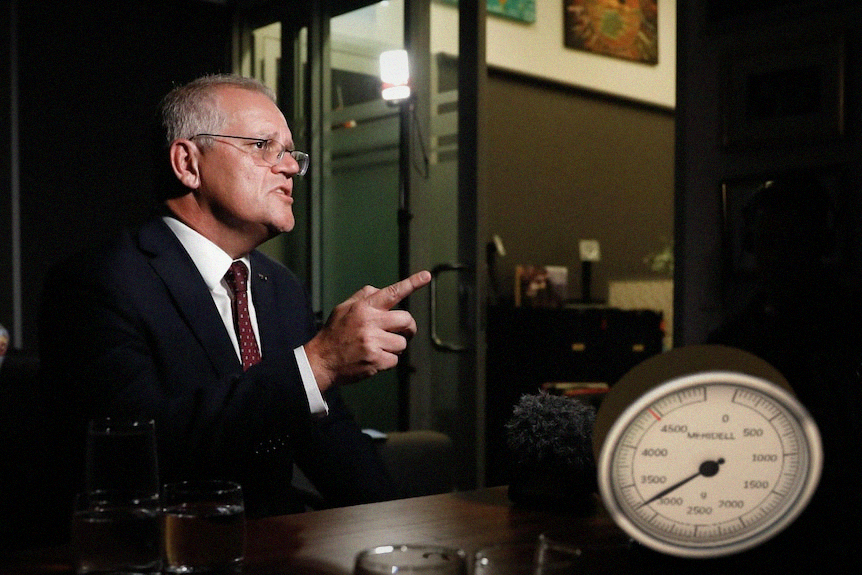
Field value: 3250 g
